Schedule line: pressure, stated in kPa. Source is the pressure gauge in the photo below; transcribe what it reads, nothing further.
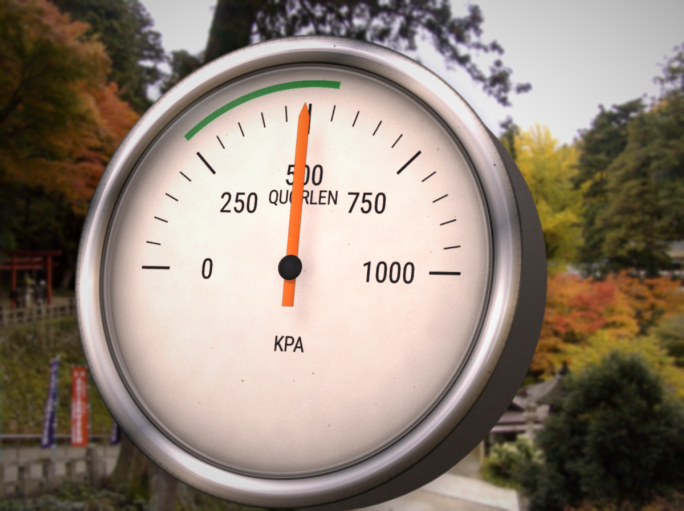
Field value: 500 kPa
